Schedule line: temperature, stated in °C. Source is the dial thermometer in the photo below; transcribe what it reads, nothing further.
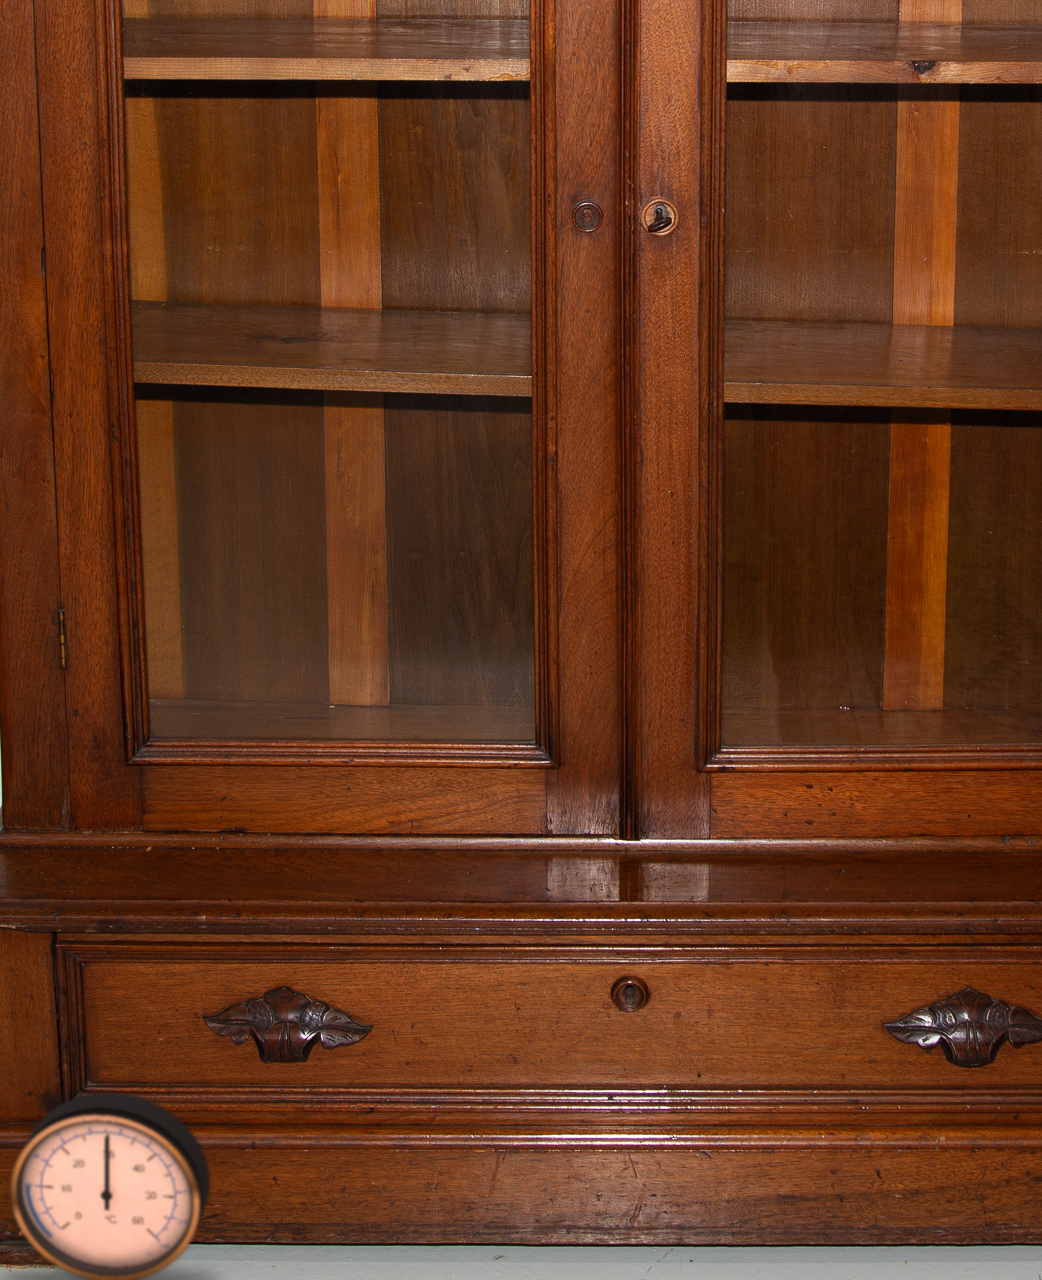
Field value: 30 °C
